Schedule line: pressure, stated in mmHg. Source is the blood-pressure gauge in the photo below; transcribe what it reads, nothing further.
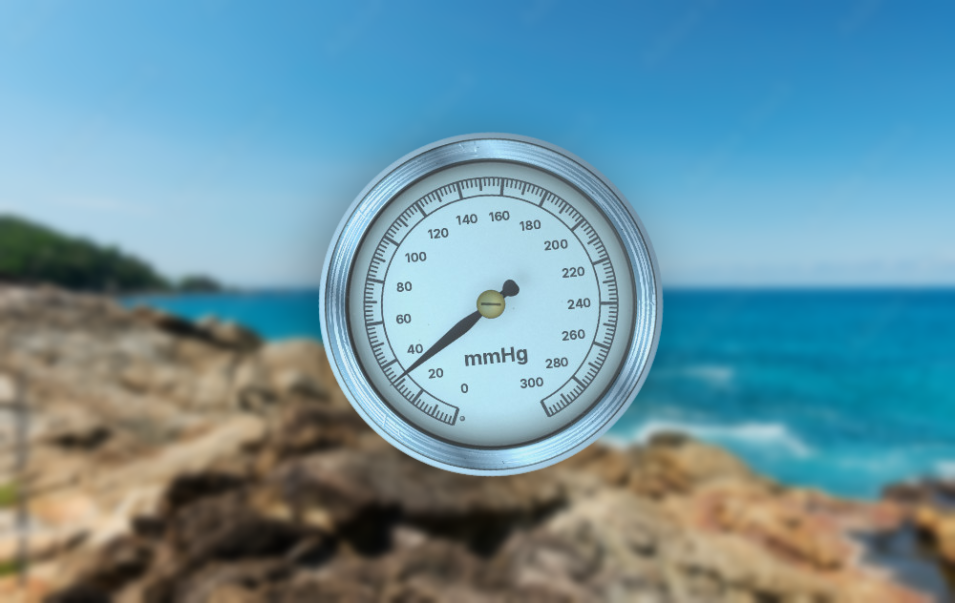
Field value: 32 mmHg
